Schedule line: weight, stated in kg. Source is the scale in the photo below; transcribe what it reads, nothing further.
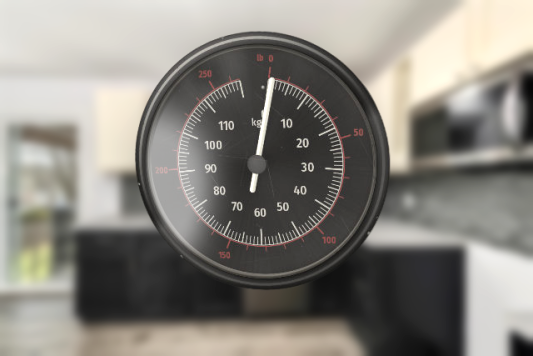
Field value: 1 kg
